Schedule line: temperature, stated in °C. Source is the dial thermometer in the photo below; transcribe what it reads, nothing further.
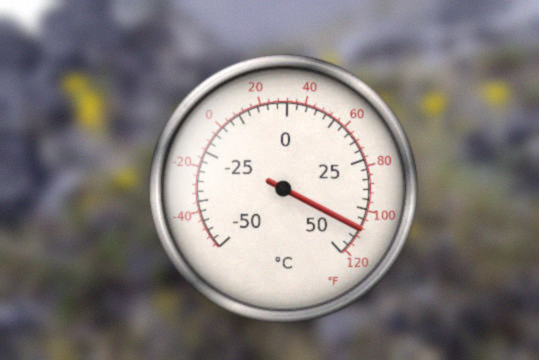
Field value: 42.5 °C
